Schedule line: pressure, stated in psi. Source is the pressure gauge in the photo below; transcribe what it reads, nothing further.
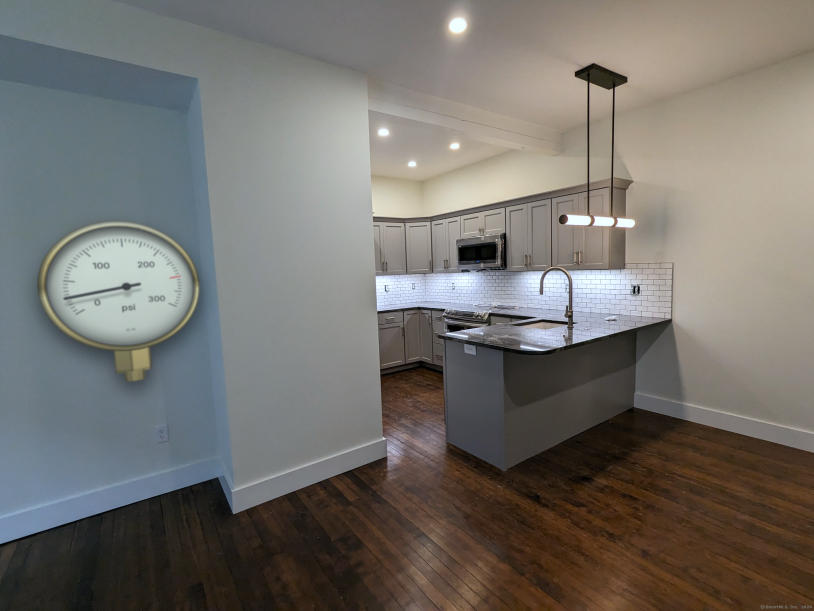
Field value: 25 psi
